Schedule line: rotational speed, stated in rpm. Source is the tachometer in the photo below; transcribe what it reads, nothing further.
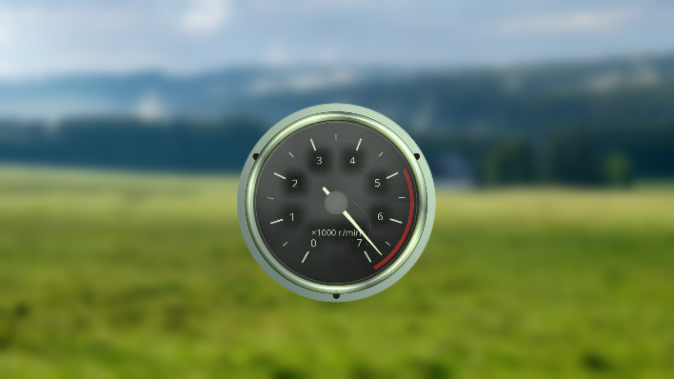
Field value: 6750 rpm
